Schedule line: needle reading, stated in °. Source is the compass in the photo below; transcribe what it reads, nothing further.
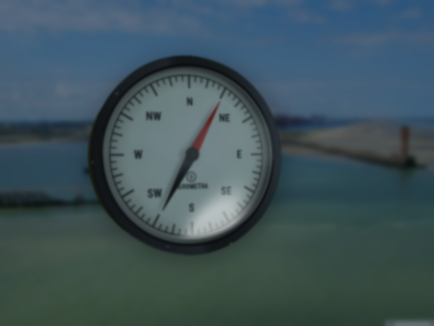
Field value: 30 °
